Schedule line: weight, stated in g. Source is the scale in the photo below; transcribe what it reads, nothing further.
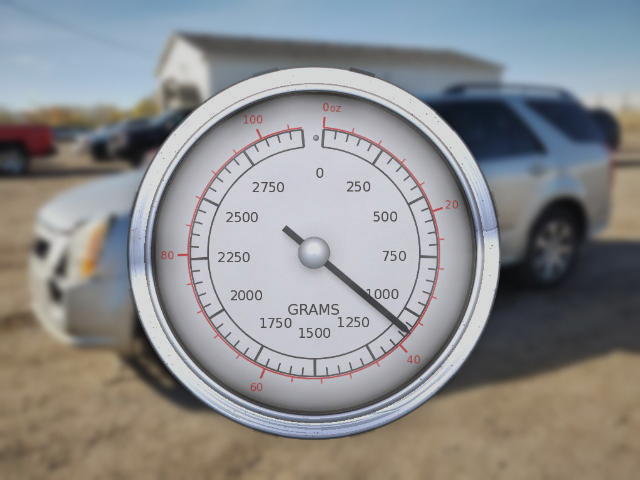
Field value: 1075 g
